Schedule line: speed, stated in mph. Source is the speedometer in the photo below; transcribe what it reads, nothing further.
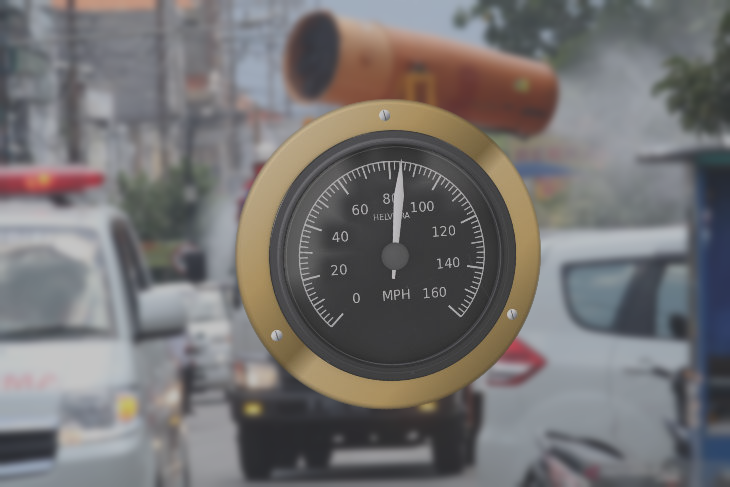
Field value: 84 mph
